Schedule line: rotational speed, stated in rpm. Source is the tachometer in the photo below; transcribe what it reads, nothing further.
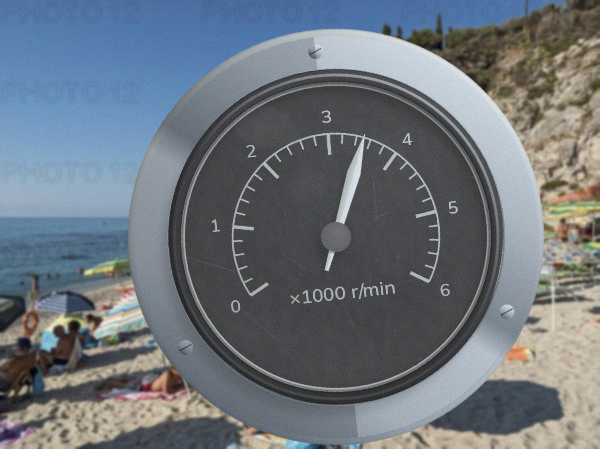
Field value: 3500 rpm
